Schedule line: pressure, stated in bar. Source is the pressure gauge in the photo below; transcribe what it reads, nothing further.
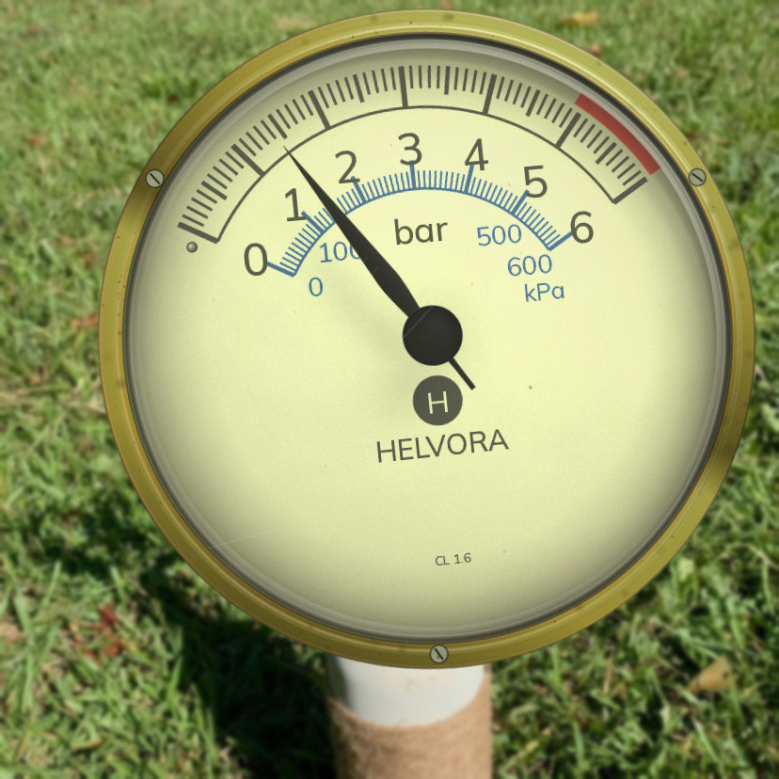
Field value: 1.4 bar
